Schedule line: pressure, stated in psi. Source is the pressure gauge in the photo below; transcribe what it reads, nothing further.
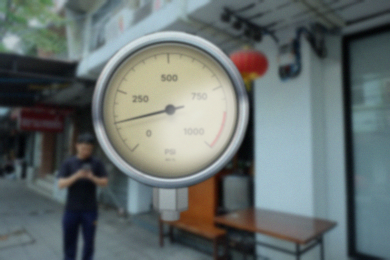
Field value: 125 psi
